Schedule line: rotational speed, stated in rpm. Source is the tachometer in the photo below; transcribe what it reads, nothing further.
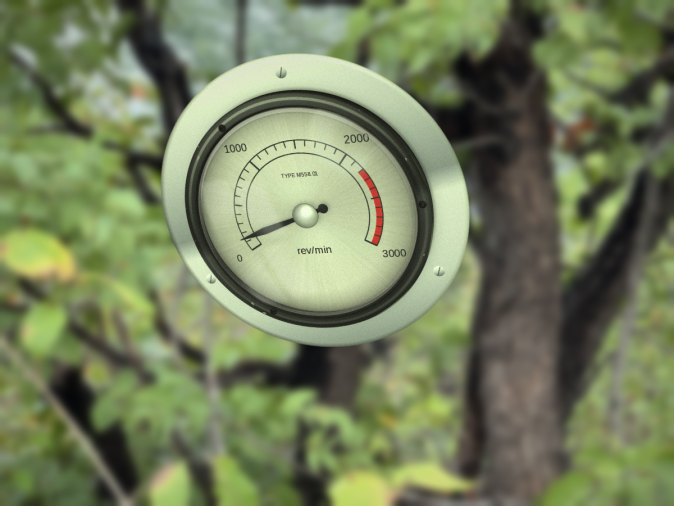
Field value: 150 rpm
